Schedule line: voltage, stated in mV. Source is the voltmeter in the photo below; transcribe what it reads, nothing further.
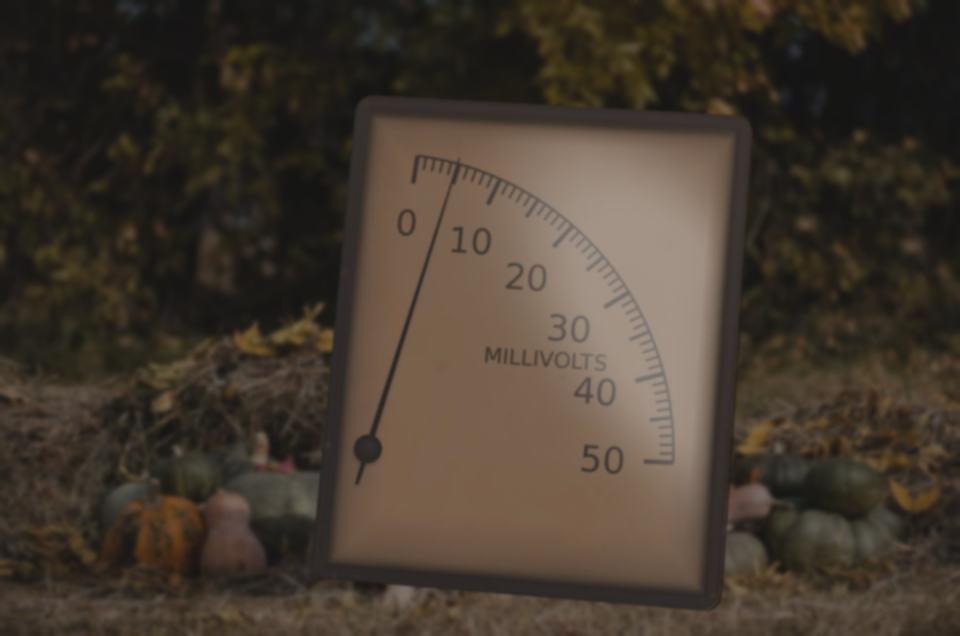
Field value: 5 mV
